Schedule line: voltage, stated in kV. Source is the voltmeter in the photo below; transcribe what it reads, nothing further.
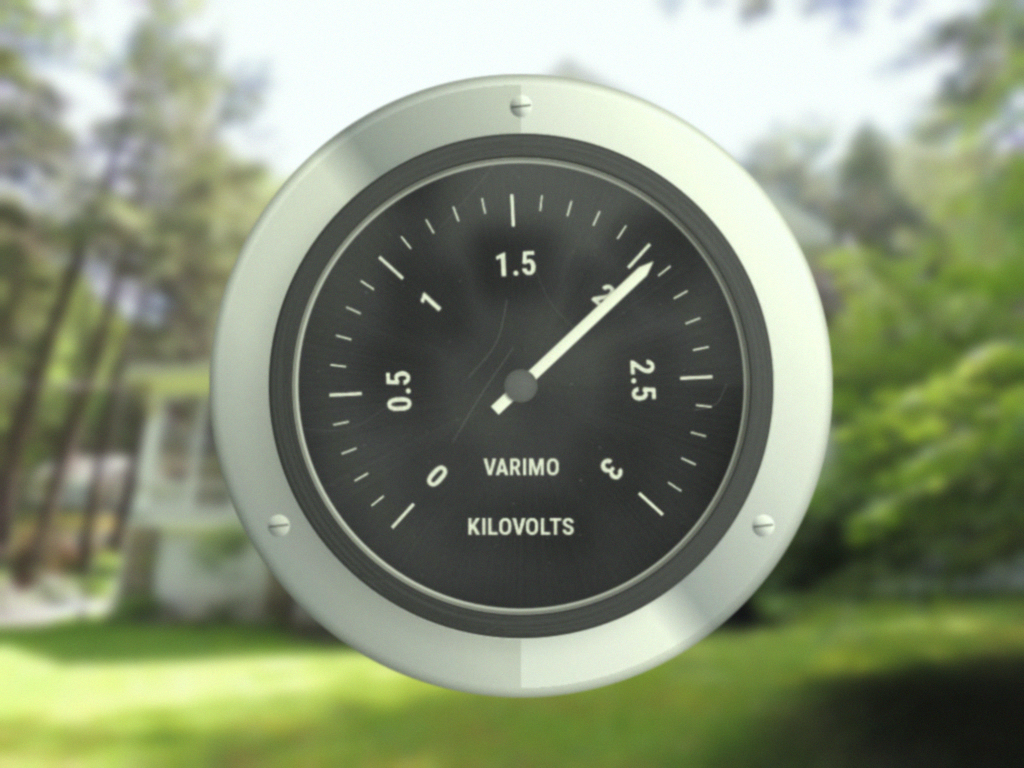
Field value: 2.05 kV
